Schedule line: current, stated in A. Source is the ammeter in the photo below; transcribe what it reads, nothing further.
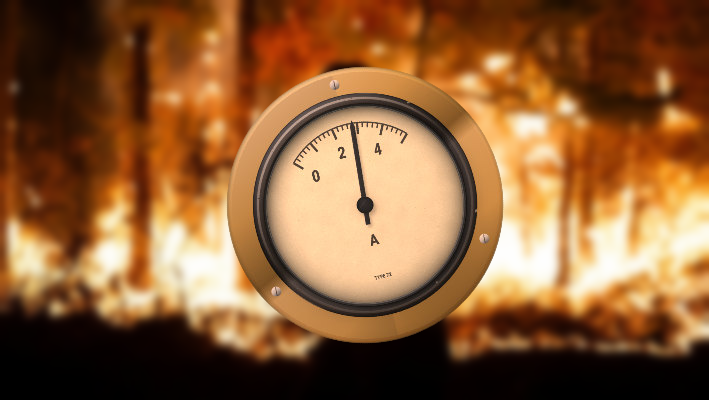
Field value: 2.8 A
